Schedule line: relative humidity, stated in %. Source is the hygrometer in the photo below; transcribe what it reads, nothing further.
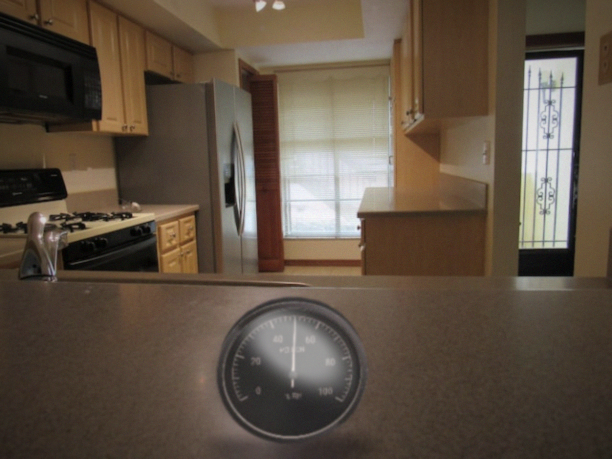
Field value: 50 %
